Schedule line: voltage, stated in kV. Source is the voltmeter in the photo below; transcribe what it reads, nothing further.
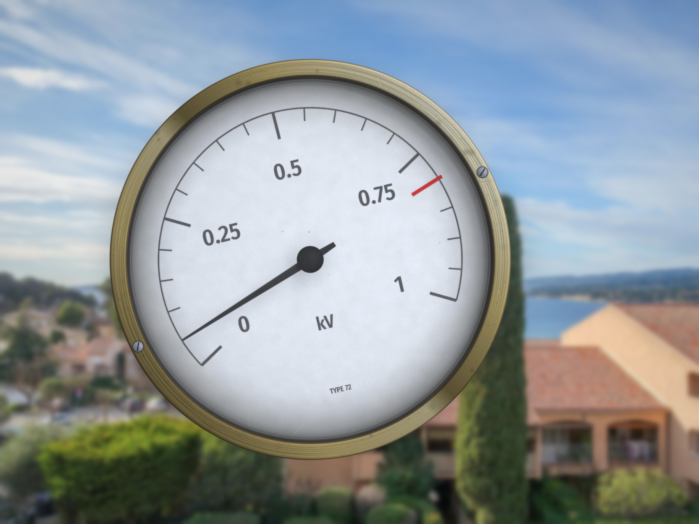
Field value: 0.05 kV
